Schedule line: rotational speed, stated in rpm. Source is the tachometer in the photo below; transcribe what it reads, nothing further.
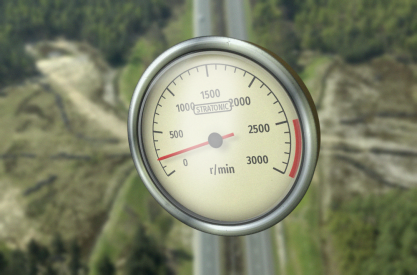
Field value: 200 rpm
